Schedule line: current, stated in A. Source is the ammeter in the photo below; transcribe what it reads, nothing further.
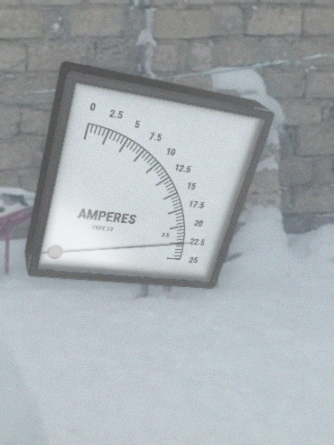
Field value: 22.5 A
